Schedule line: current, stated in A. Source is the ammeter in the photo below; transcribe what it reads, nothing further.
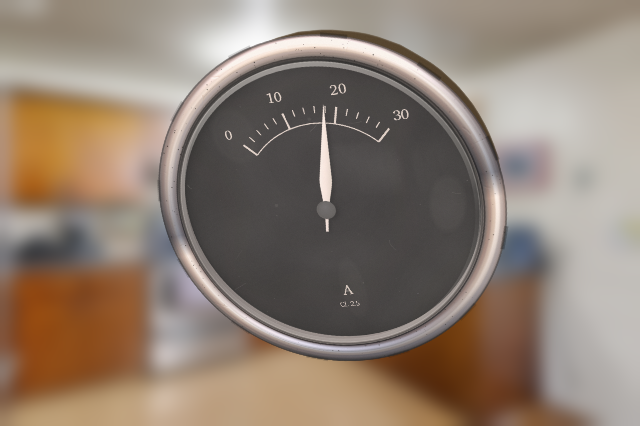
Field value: 18 A
